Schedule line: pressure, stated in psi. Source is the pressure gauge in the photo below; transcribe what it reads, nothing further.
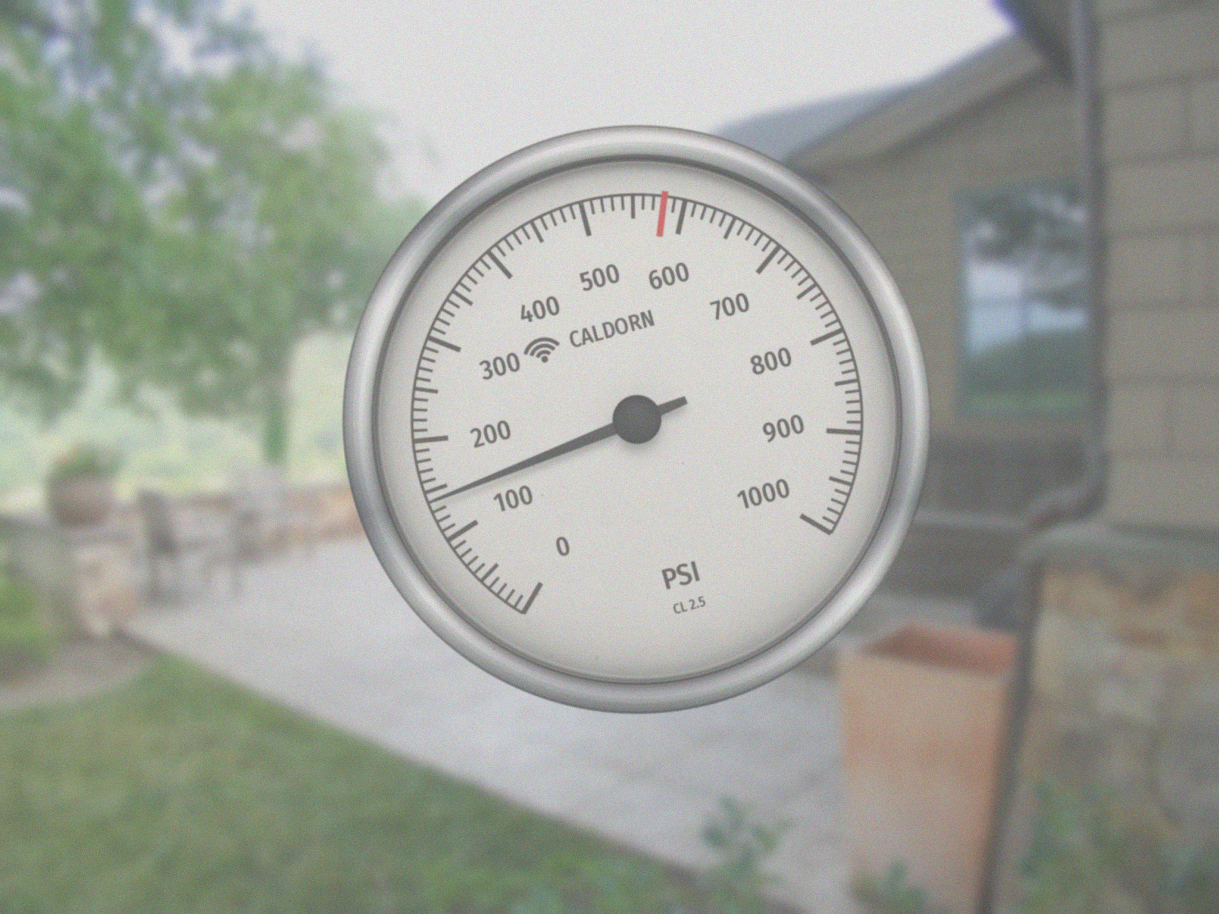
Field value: 140 psi
